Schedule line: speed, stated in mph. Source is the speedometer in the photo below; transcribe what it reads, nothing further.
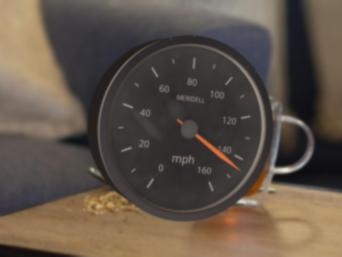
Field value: 145 mph
